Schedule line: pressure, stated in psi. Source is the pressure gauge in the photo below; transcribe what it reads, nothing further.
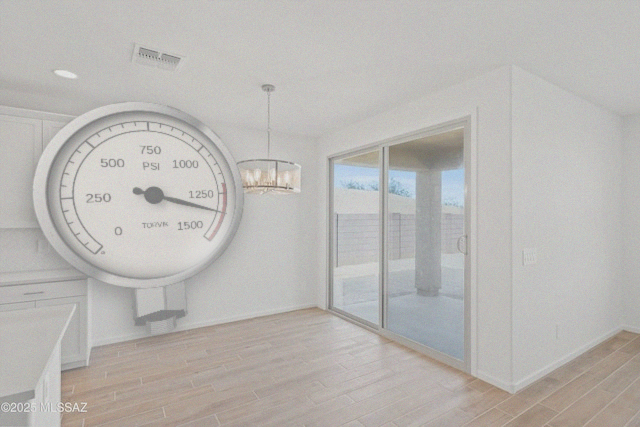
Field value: 1350 psi
